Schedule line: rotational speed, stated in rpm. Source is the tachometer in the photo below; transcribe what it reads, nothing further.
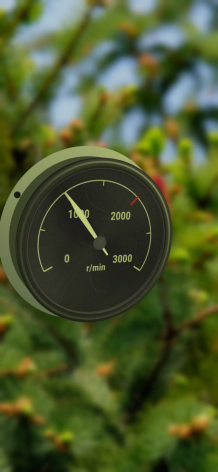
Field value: 1000 rpm
